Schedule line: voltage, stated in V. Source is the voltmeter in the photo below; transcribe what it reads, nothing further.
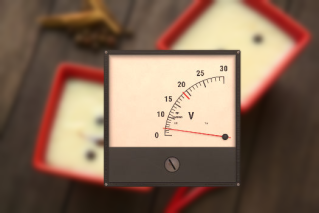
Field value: 5 V
